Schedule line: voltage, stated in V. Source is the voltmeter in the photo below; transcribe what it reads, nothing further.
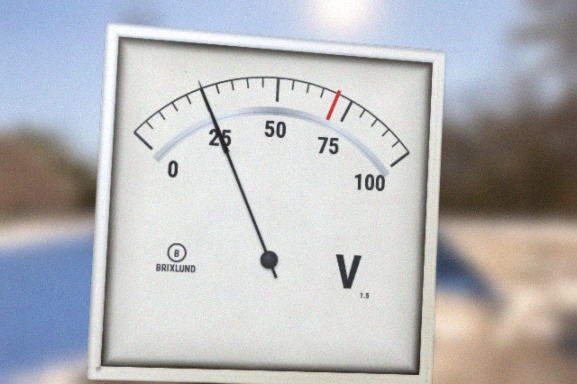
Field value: 25 V
